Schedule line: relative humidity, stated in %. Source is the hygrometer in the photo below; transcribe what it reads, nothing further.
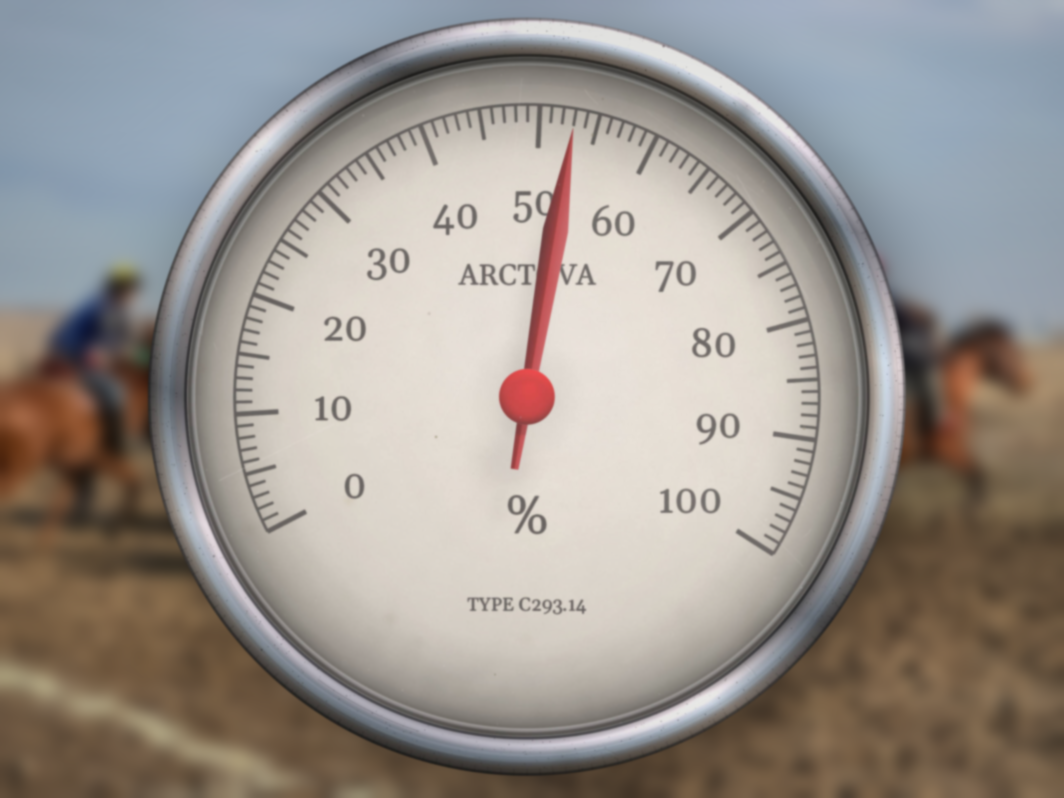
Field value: 53 %
